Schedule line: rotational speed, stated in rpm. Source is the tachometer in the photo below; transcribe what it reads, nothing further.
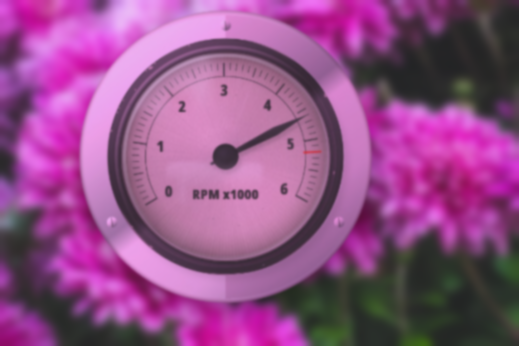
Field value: 4600 rpm
